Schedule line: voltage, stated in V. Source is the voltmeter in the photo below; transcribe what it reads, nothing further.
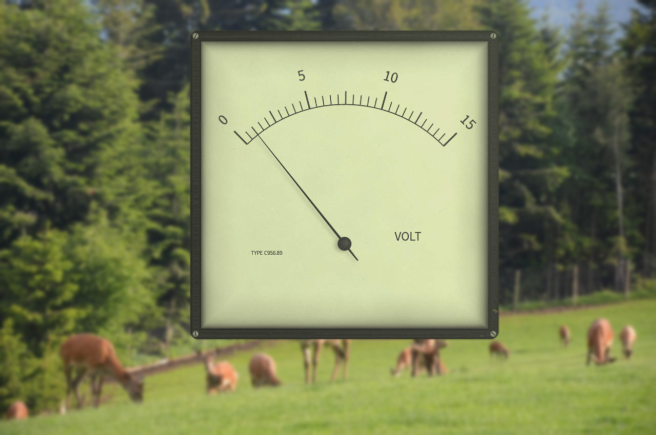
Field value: 1 V
